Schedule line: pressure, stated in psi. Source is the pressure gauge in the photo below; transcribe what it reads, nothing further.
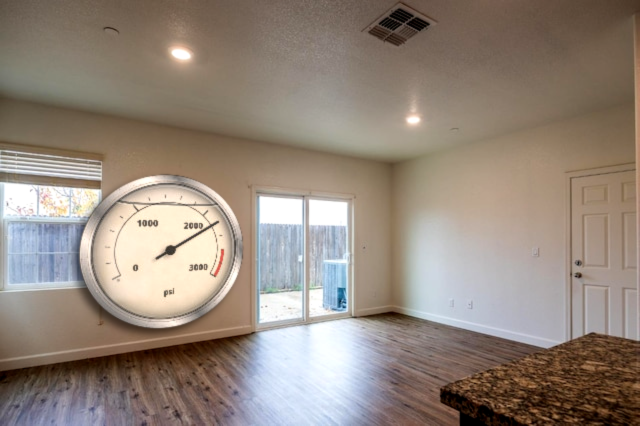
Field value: 2200 psi
